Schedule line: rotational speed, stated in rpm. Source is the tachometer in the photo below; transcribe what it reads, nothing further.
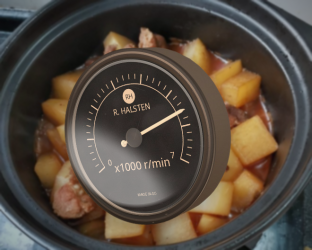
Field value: 5600 rpm
